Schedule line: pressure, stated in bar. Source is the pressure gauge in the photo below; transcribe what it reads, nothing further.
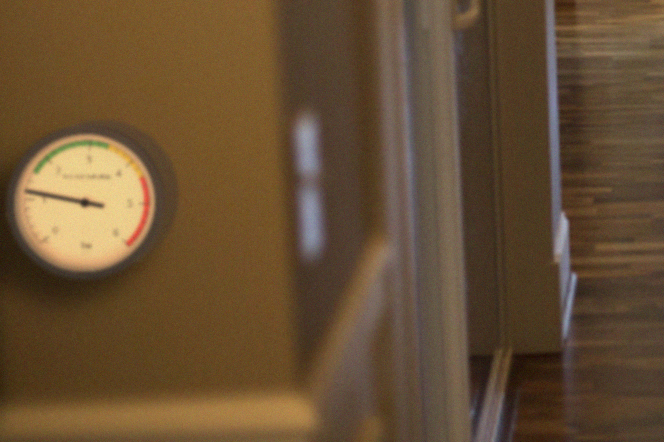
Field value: 1.2 bar
